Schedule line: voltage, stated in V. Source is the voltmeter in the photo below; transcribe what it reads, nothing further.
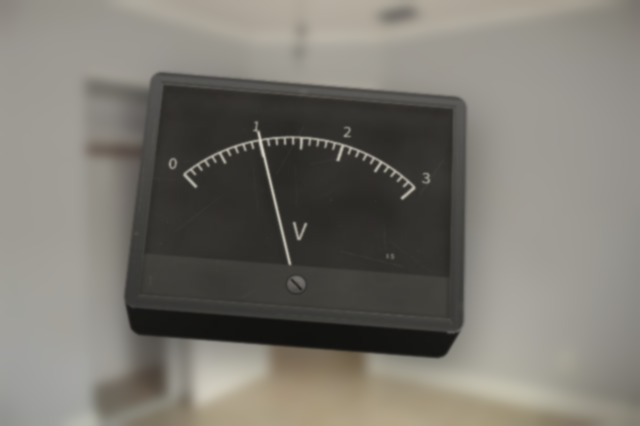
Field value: 1 V
